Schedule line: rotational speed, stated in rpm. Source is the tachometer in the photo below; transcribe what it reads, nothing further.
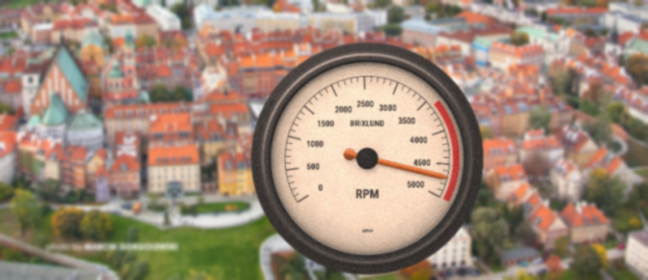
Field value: 4700 rpm
